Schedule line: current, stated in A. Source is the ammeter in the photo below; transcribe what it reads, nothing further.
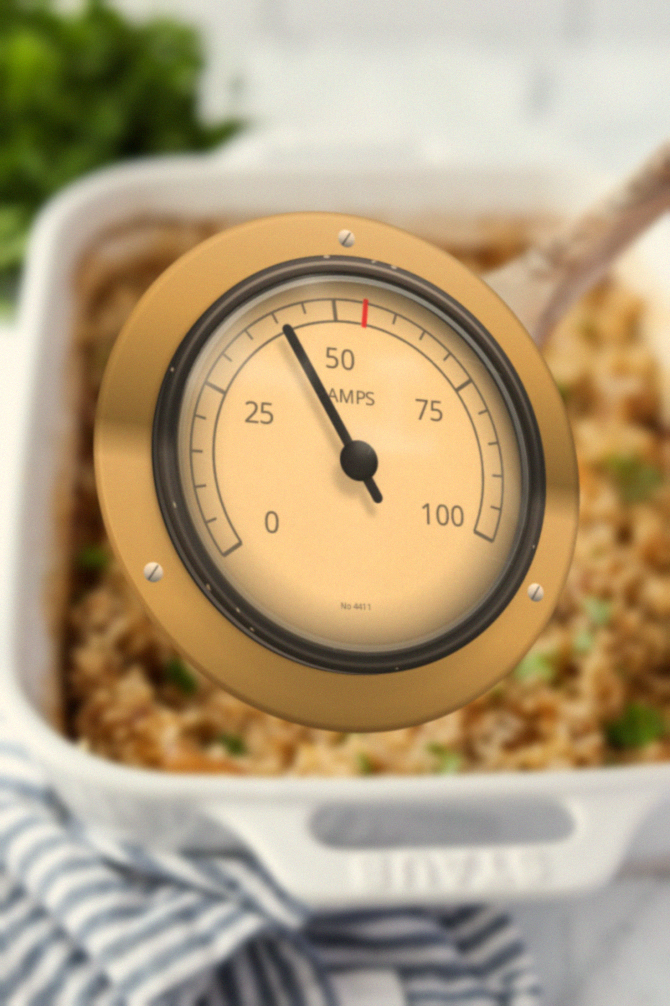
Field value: 40 A
